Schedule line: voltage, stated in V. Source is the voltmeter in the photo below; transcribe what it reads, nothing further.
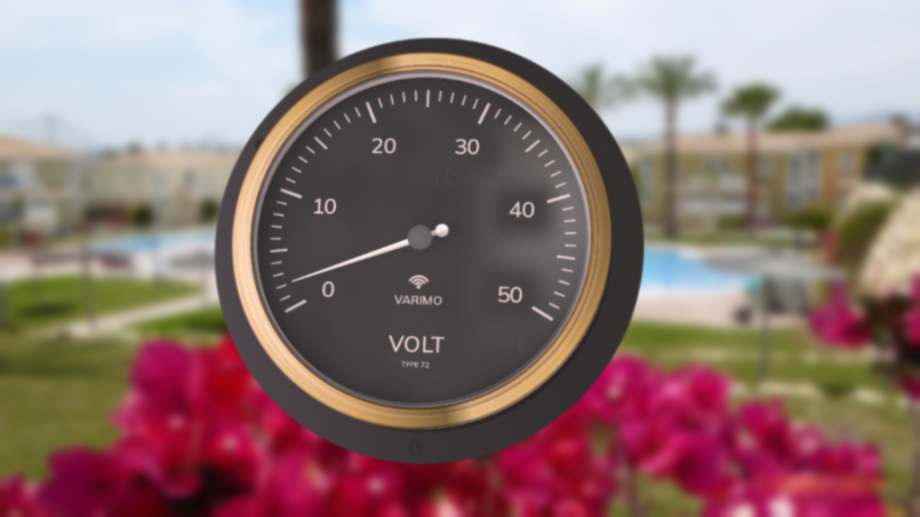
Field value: 2 V
